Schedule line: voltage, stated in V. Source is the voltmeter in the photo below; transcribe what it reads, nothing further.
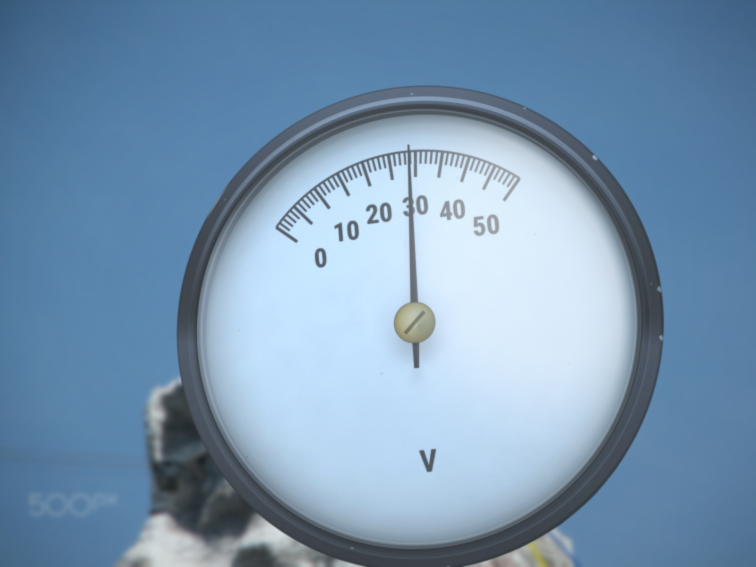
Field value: 29 V
